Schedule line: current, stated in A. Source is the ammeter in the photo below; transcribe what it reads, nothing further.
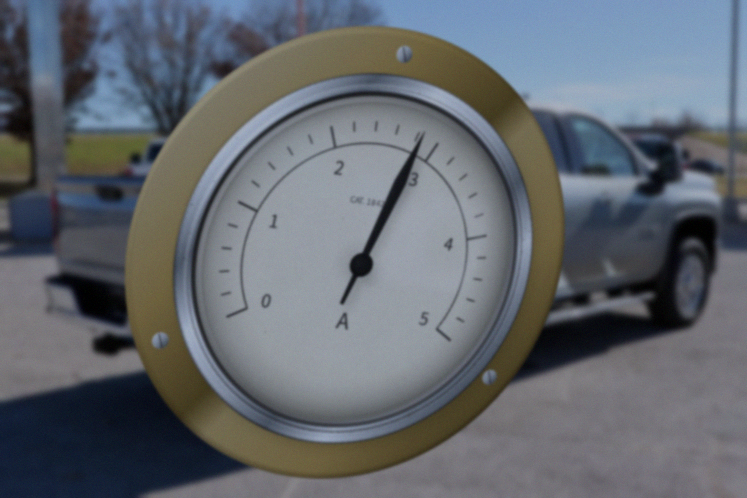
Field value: 2.8 A
